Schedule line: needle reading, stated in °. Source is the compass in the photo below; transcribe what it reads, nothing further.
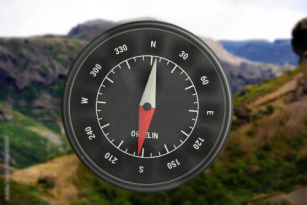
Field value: 185 °
